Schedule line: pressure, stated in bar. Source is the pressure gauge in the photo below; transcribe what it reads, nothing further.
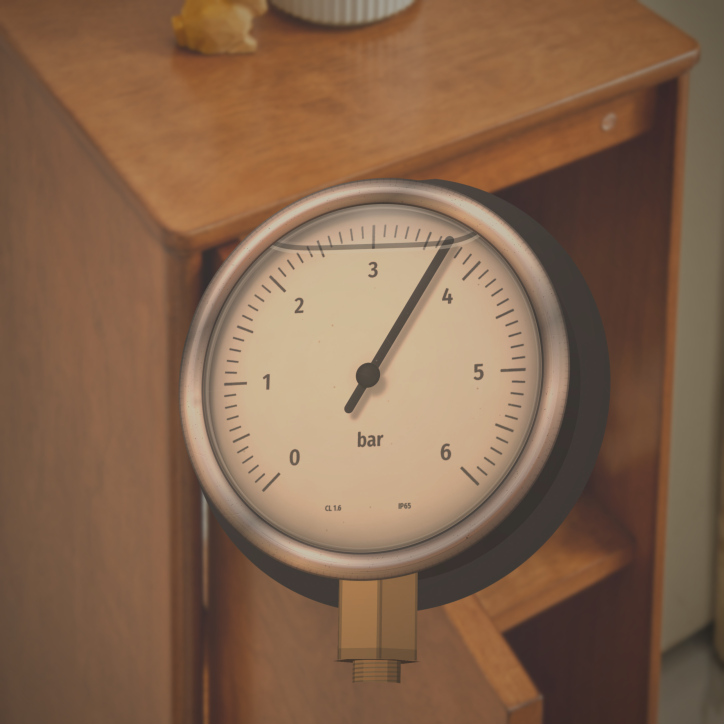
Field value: 3.7 bar
